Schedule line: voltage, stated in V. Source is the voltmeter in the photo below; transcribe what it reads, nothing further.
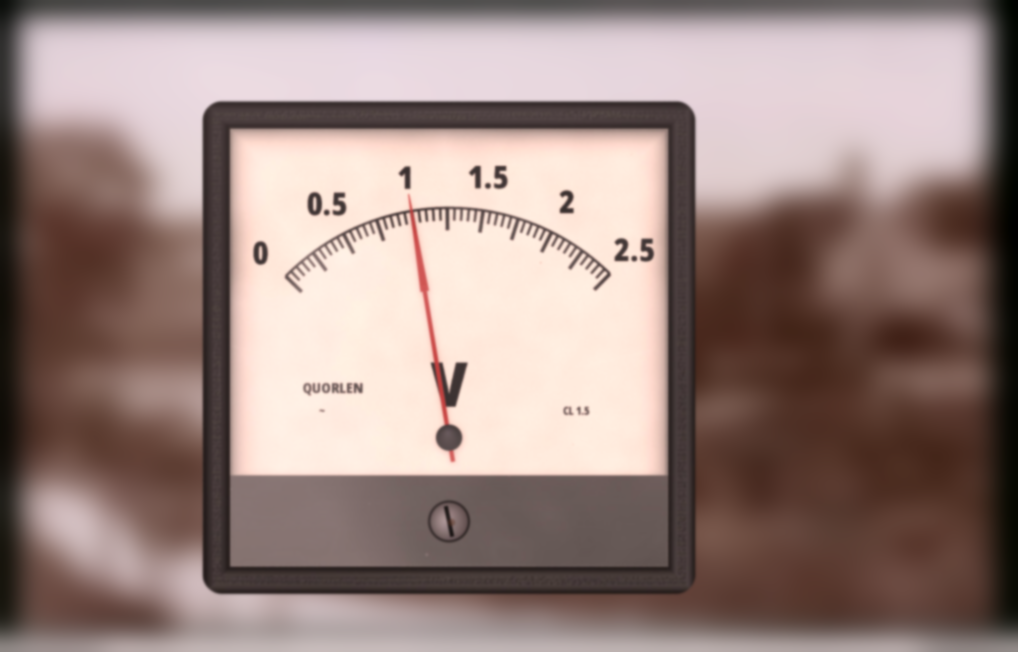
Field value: 1 V
